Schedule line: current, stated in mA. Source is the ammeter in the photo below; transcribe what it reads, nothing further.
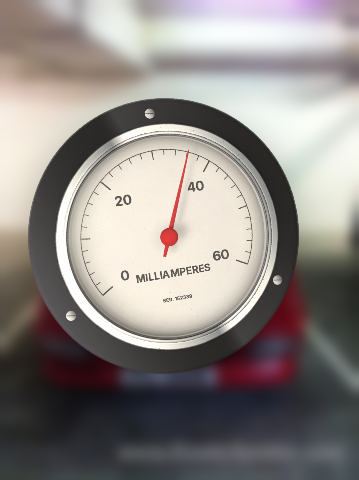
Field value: 36 mA
